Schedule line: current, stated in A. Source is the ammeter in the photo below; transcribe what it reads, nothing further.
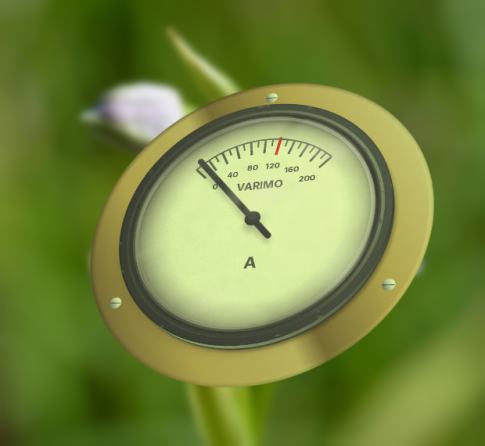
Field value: 10 A
